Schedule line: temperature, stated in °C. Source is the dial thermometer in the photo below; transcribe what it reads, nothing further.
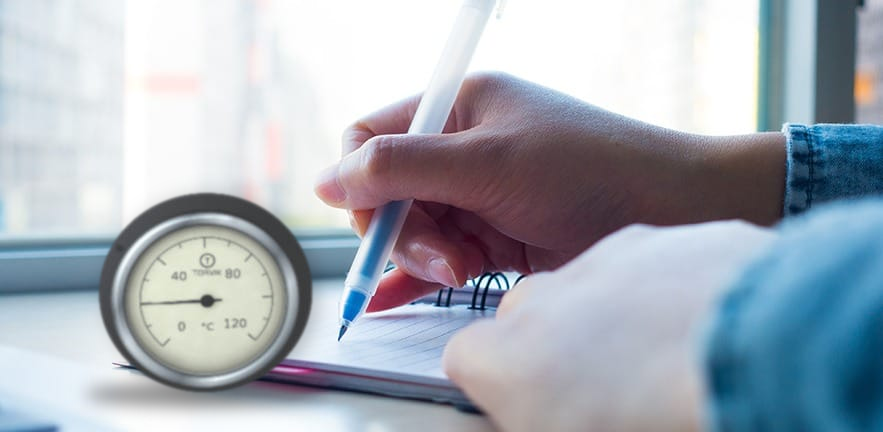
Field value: 20 °C
